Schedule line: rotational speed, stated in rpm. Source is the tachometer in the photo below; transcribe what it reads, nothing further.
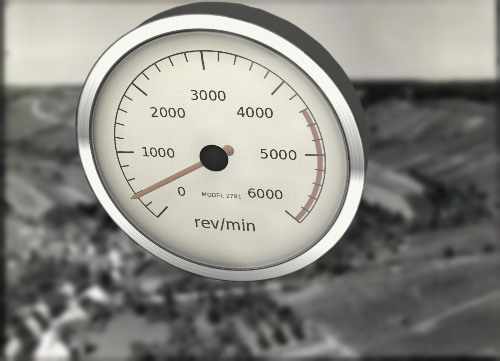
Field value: 400 rpm
